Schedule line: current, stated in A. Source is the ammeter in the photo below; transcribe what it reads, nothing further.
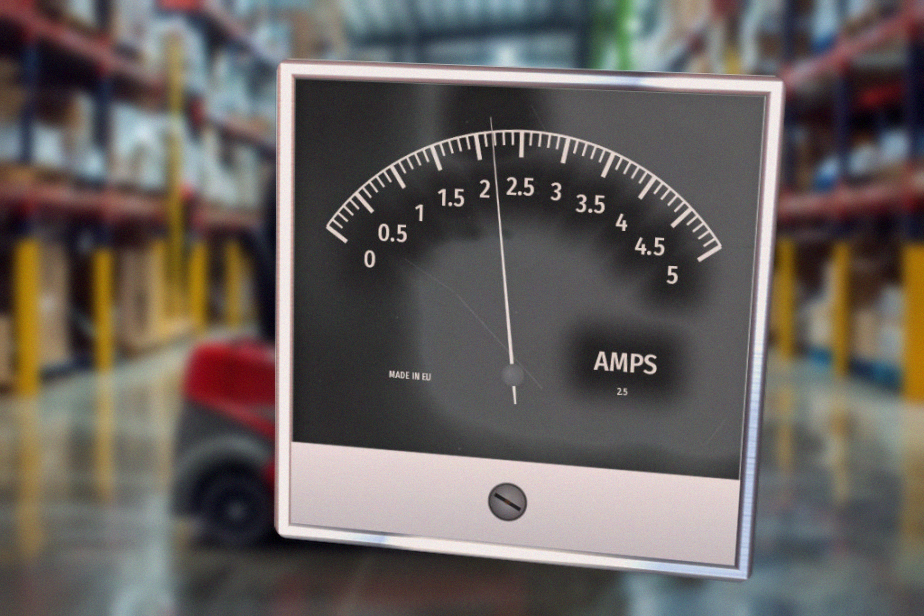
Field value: 2.2 A
